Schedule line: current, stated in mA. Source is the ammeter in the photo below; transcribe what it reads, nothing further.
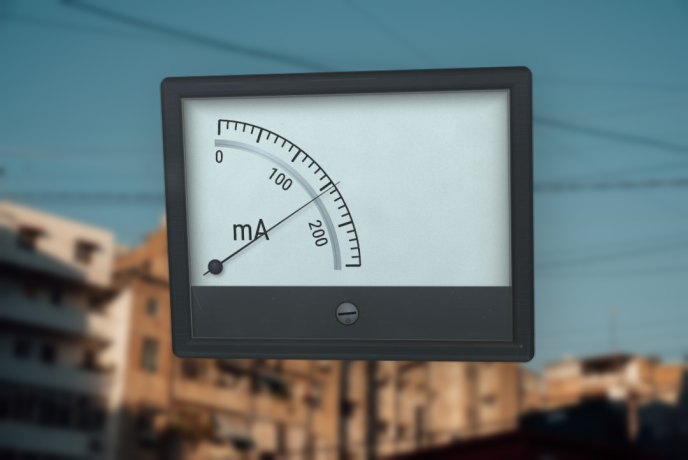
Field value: 155 mA
